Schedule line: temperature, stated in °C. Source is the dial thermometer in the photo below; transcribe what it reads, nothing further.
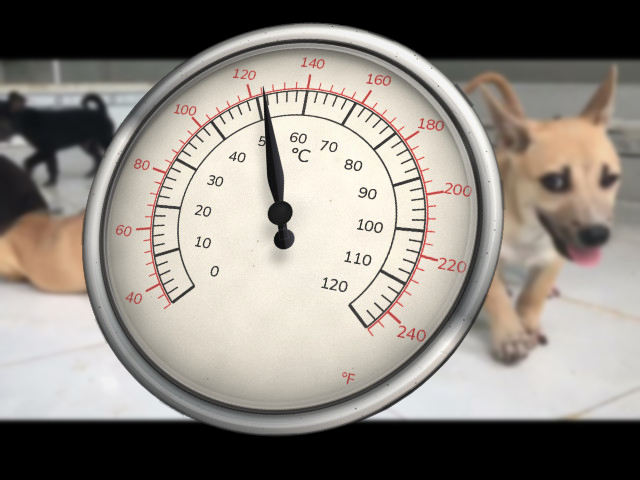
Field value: 52 °C
